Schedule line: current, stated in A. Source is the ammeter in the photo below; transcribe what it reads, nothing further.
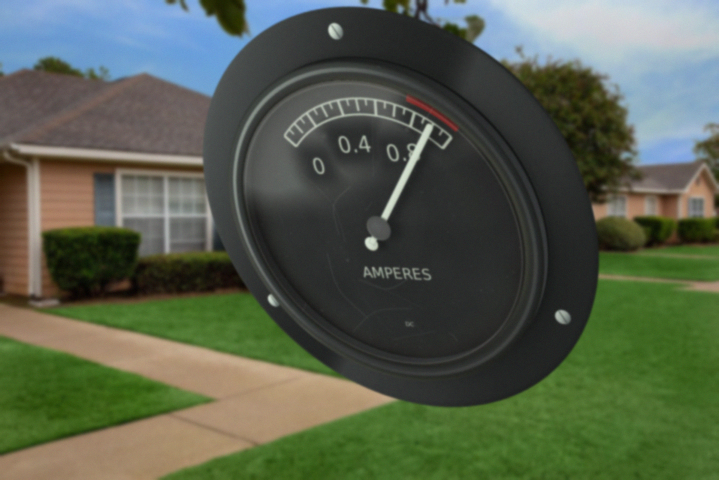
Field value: 0.9 A
